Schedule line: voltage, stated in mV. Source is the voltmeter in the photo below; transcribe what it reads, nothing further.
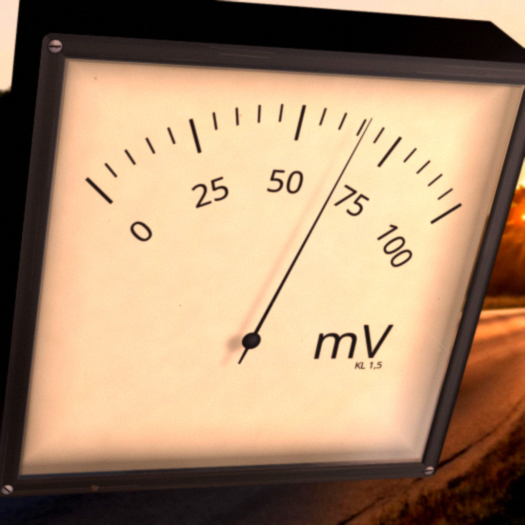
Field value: 65 mV
